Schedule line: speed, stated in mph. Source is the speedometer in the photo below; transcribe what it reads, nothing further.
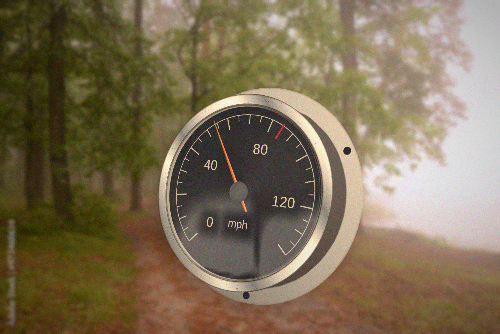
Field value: 55 mph
